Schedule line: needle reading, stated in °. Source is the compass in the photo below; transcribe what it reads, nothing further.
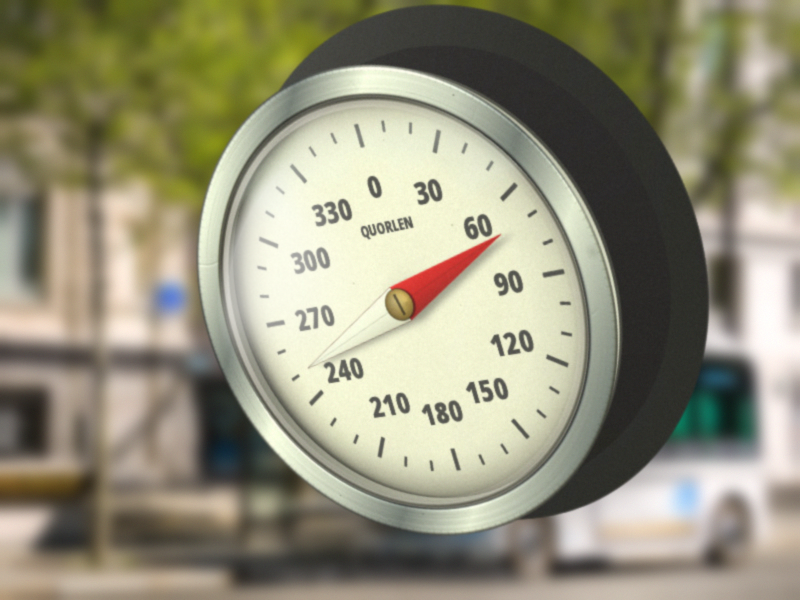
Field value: 70 °
